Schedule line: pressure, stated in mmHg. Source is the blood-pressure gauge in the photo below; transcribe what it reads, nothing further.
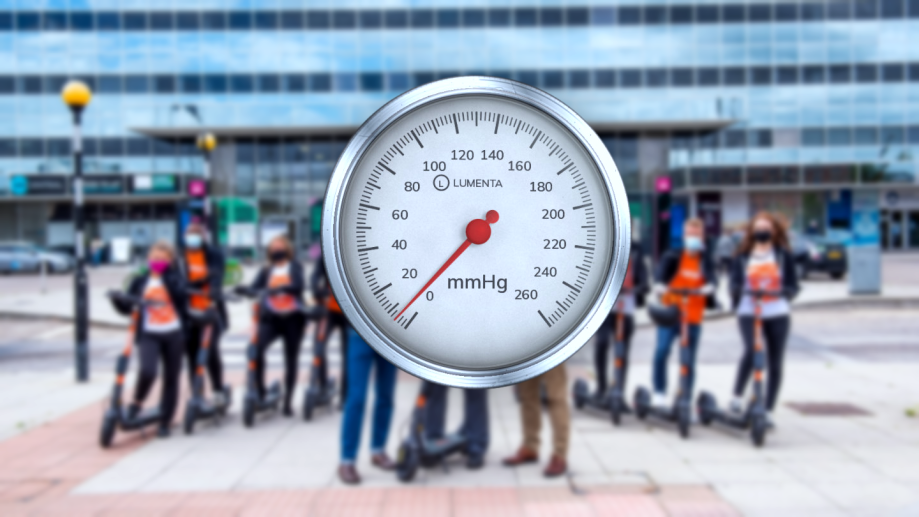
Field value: 6 mmHg
